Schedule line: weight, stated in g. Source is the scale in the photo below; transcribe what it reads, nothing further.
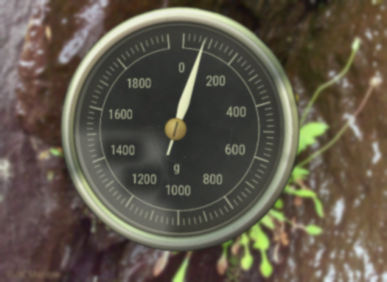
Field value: 80 g
